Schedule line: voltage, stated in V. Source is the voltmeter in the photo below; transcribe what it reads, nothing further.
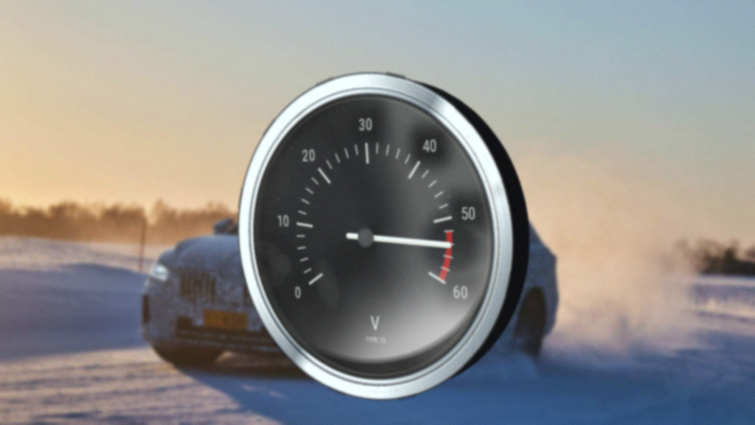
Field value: 54 V
